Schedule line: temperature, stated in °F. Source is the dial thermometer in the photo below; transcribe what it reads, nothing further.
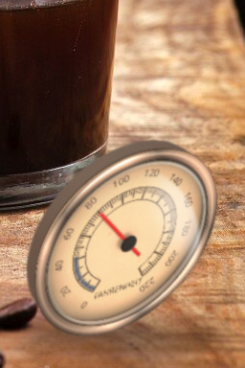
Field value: 80 °F
